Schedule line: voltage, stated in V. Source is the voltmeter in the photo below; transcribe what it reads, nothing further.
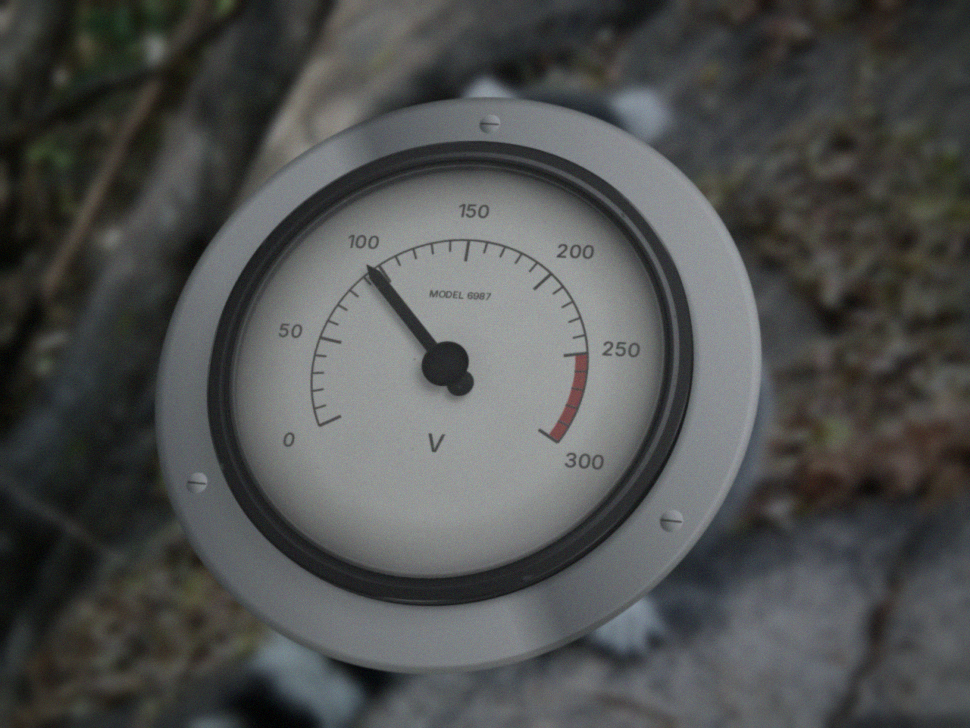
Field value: 95 V
